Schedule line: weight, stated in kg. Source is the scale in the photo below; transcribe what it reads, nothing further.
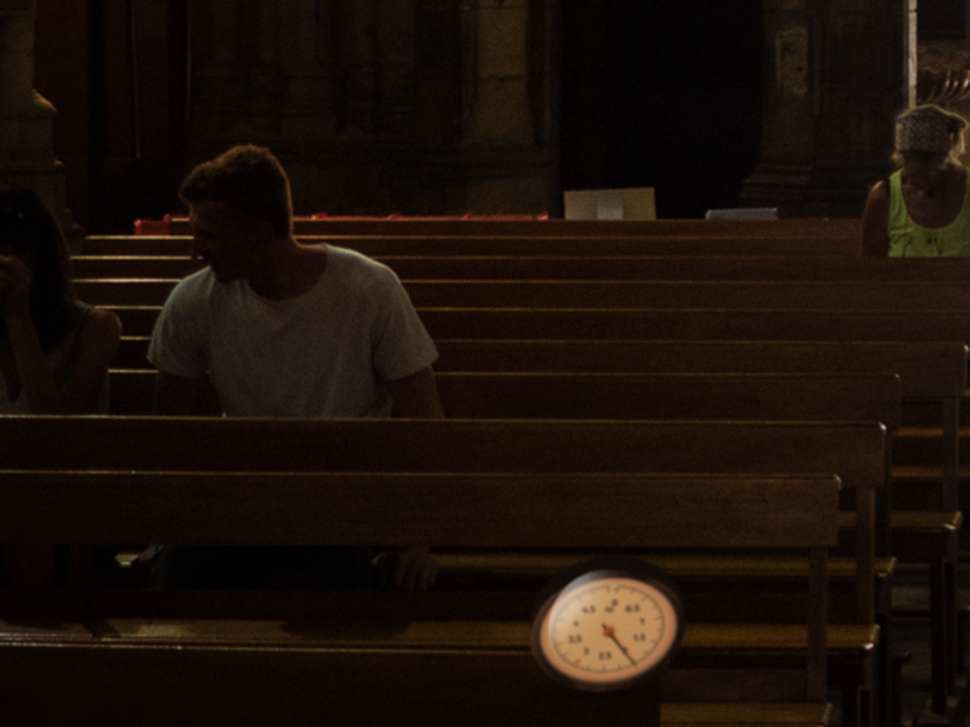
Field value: 2 kg
